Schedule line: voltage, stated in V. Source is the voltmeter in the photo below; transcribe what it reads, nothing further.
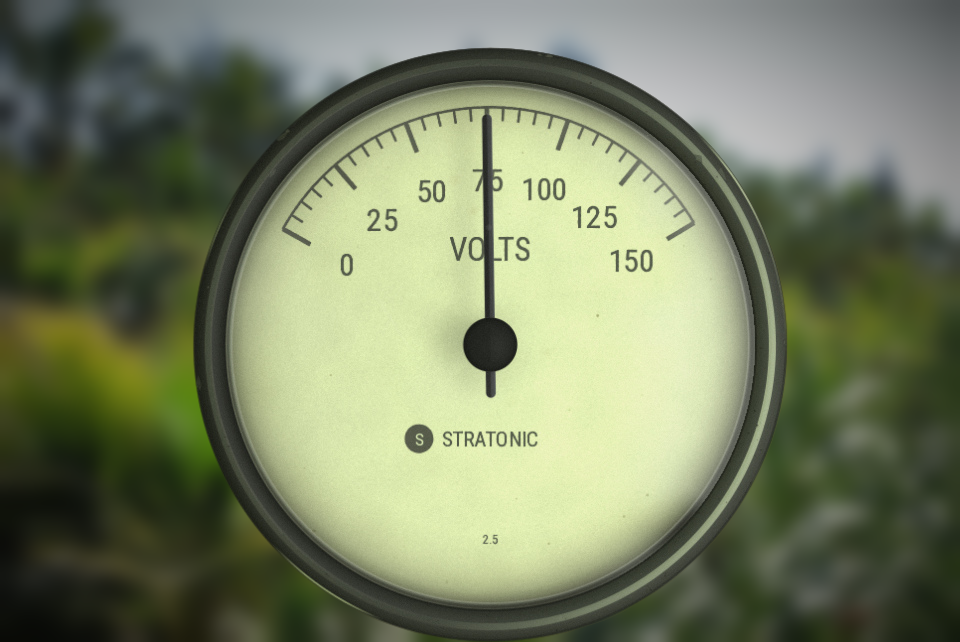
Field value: 75 V
